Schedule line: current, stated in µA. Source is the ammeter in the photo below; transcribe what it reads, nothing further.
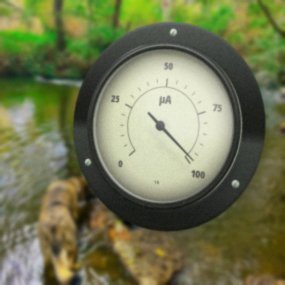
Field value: 97.5 µA
